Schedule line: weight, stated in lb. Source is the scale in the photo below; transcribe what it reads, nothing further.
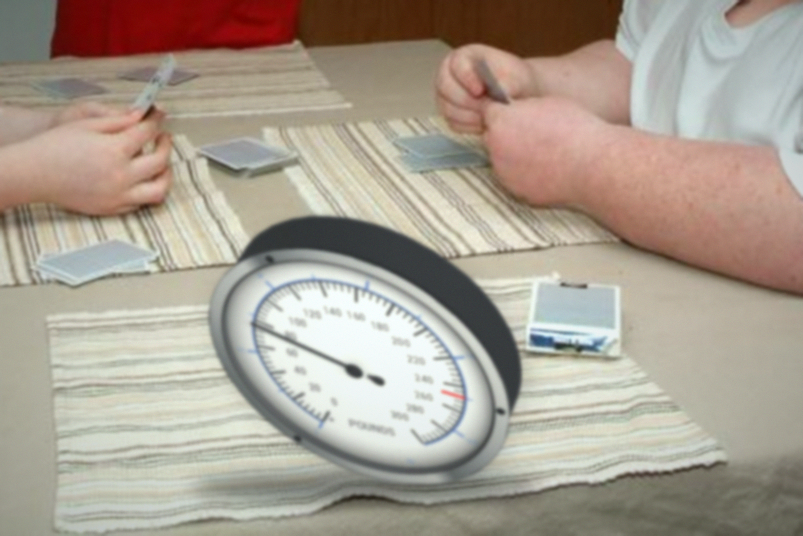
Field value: 80 lb
